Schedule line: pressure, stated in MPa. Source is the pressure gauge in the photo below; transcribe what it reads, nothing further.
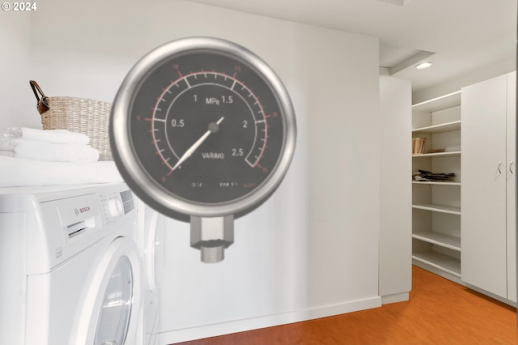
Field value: 0 MPa
